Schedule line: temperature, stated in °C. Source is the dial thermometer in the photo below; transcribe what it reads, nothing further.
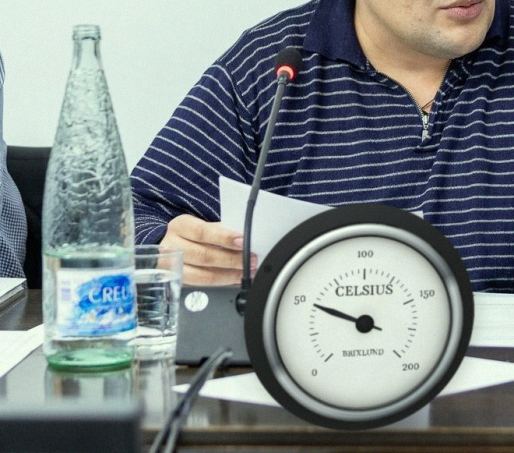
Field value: 50 °C
